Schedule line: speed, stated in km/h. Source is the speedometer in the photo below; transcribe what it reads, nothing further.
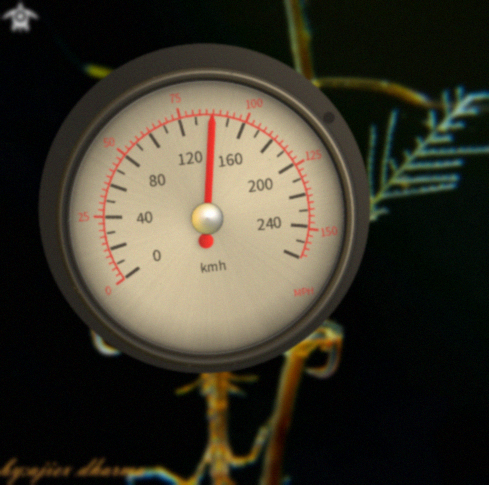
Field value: 140 km/h
